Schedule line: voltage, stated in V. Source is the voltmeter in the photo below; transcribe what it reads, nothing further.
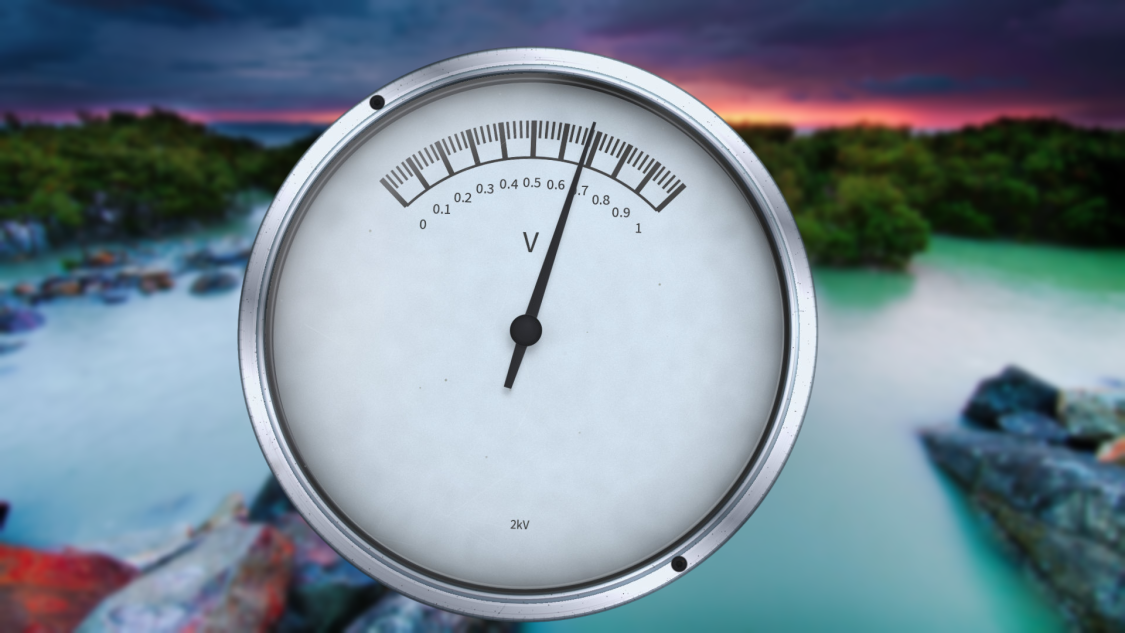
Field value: 0.68 V
